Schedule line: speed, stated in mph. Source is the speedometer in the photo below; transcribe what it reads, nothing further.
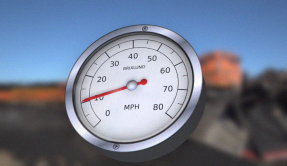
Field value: 10 mph
